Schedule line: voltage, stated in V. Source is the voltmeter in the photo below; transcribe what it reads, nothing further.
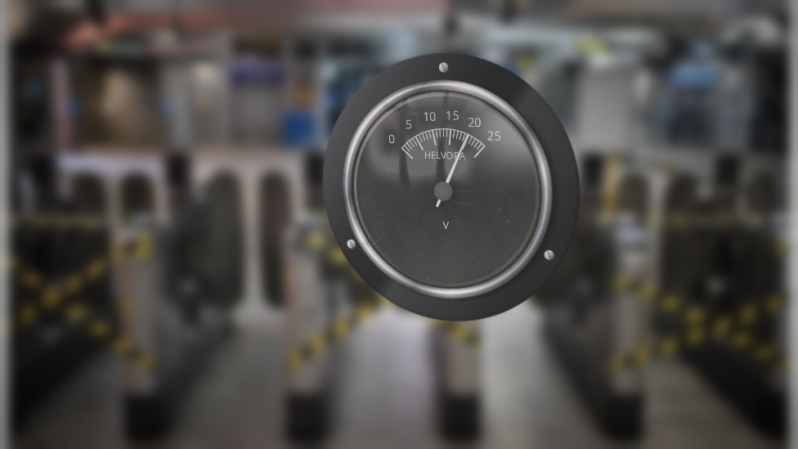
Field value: 20 V
